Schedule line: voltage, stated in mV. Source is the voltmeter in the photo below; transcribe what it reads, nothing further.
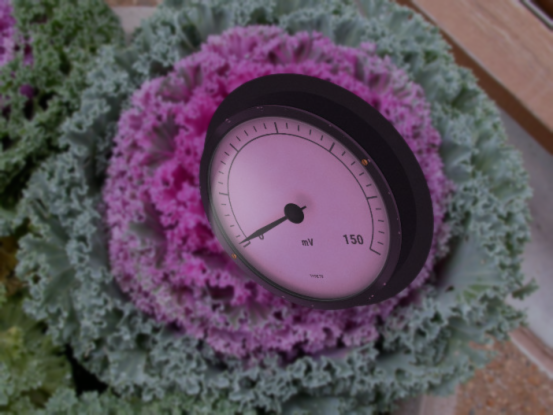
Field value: 2.5 mV
